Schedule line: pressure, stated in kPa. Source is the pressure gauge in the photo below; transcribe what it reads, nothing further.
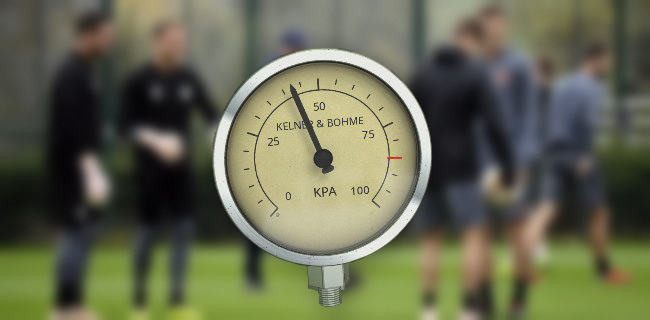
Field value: 42.5 kPa
